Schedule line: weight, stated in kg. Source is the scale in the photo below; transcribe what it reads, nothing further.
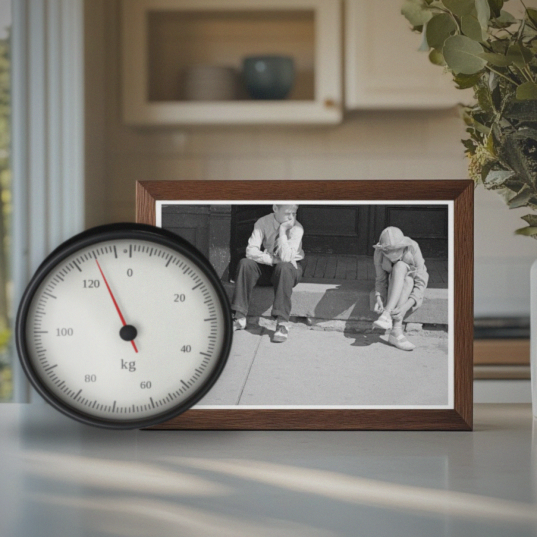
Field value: 125 kg
